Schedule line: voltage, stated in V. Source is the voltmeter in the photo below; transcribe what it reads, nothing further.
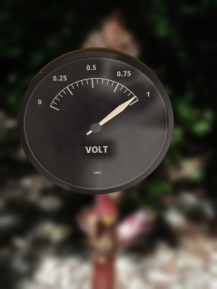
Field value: 0.95 V
